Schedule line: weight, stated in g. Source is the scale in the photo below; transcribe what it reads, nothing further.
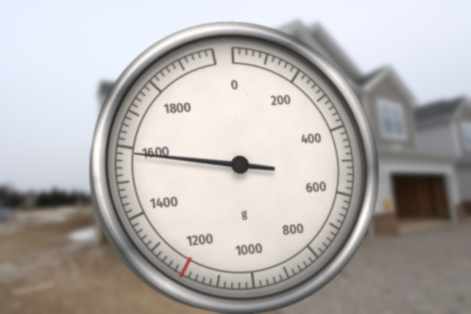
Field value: 1580 g
